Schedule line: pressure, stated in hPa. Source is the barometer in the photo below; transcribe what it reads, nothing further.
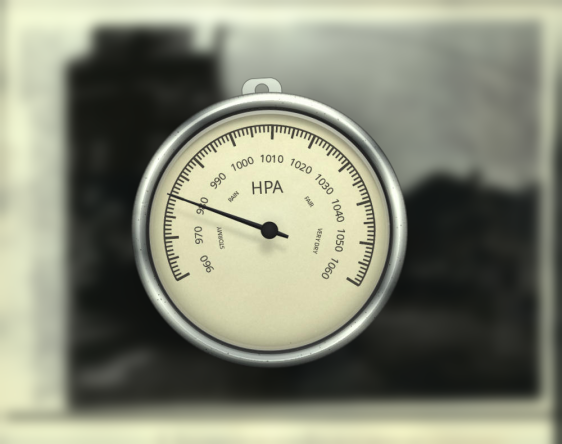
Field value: 980 hPa
